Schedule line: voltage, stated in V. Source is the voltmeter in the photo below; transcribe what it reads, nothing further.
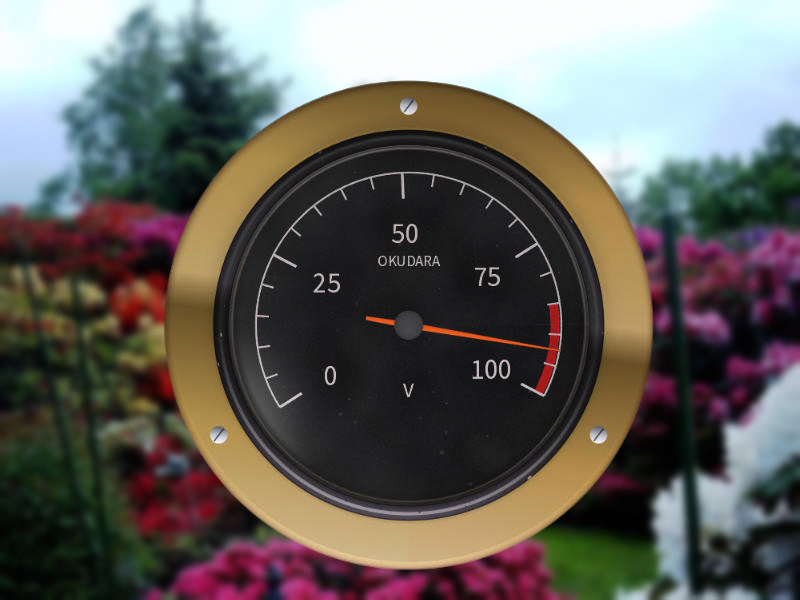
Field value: 92.5 V
